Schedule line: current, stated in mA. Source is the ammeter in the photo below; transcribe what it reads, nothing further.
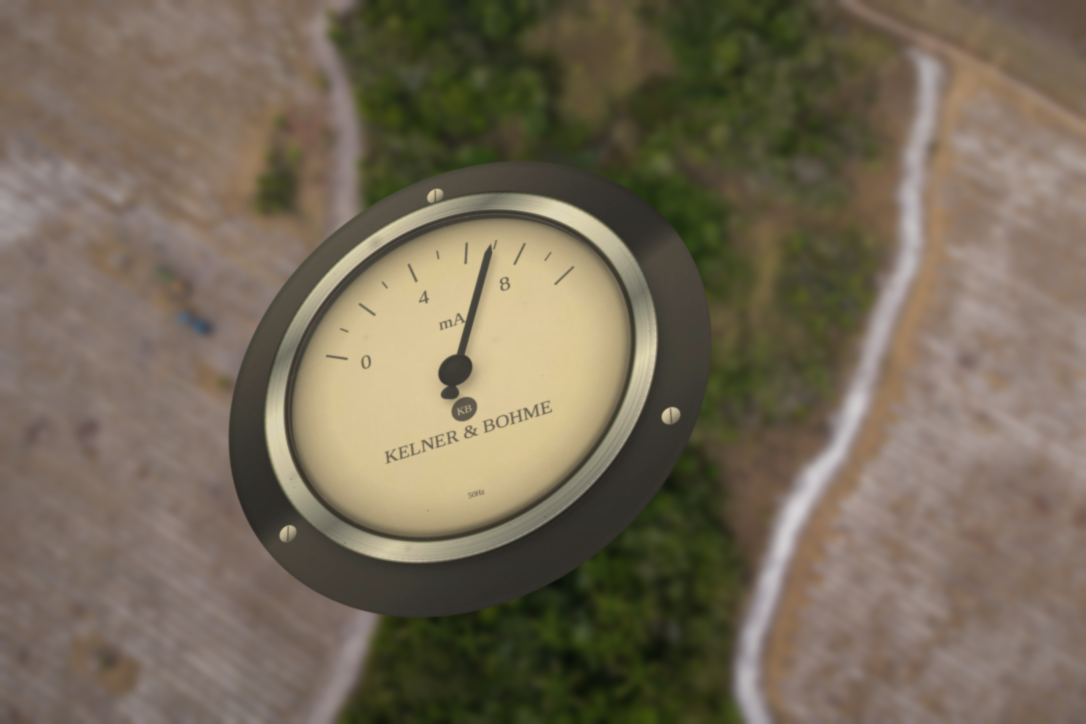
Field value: 7 mA
